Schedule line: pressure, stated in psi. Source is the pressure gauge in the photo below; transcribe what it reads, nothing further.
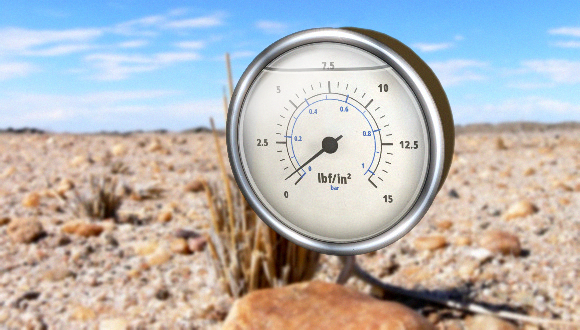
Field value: 0.5 psi
